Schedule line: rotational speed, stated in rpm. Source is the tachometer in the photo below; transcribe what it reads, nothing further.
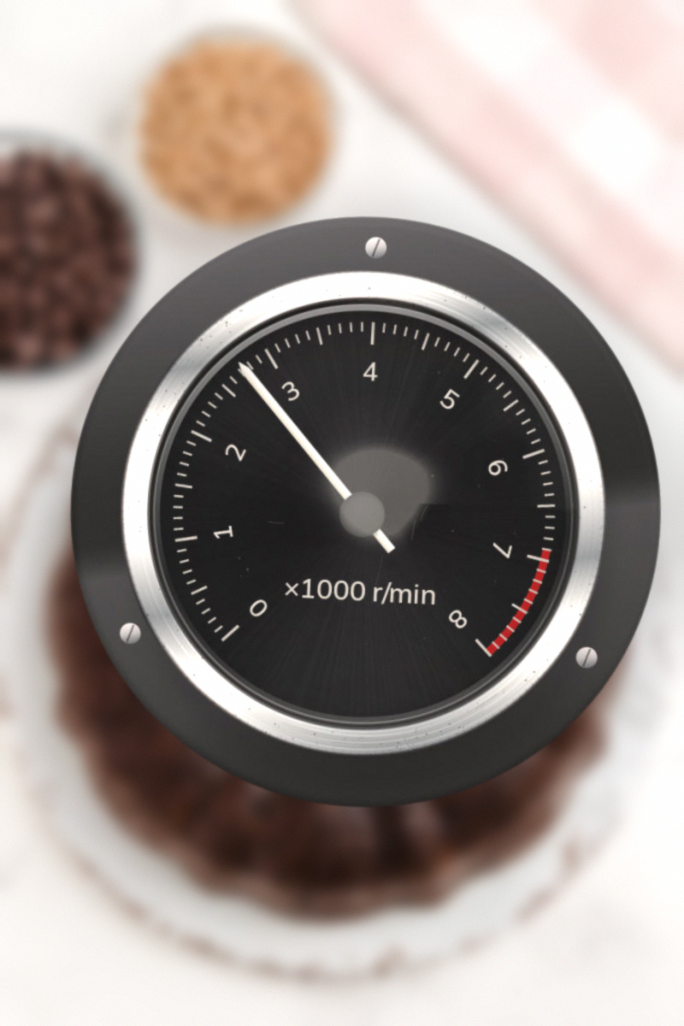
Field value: 2750 rpm
